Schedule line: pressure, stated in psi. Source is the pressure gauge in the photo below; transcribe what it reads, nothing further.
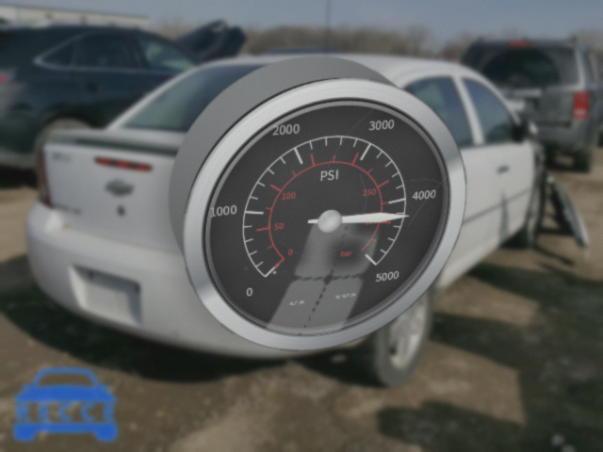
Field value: 4200 psi
